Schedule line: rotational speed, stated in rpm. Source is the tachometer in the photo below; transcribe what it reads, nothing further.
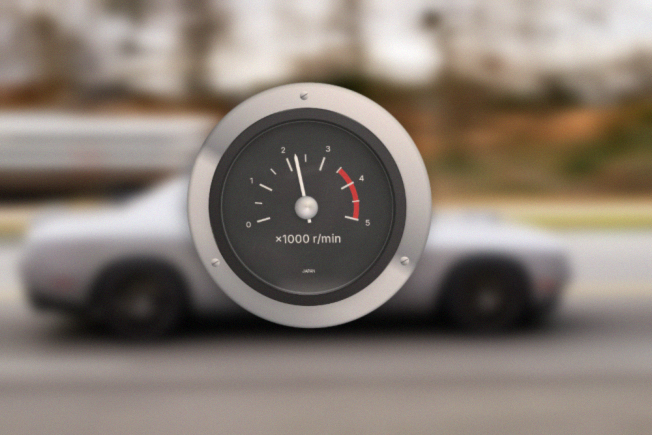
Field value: 2250 rpm
